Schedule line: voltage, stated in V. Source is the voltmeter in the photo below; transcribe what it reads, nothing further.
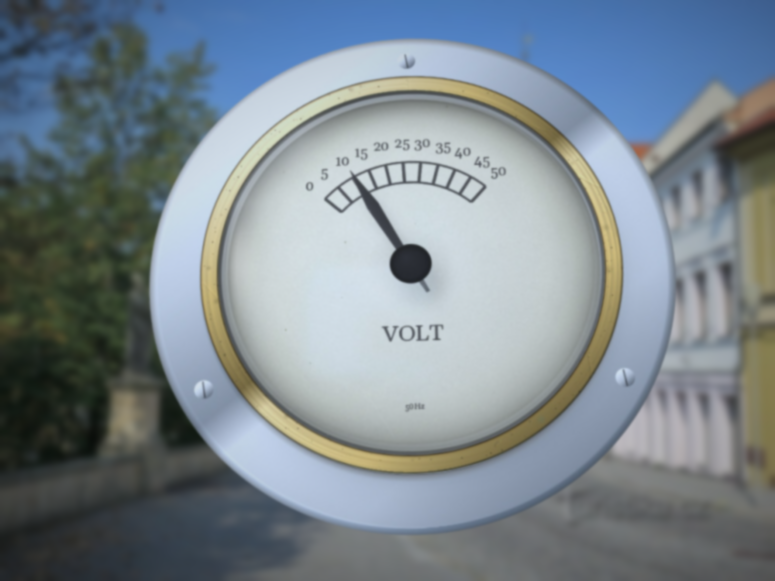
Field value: 10 V
